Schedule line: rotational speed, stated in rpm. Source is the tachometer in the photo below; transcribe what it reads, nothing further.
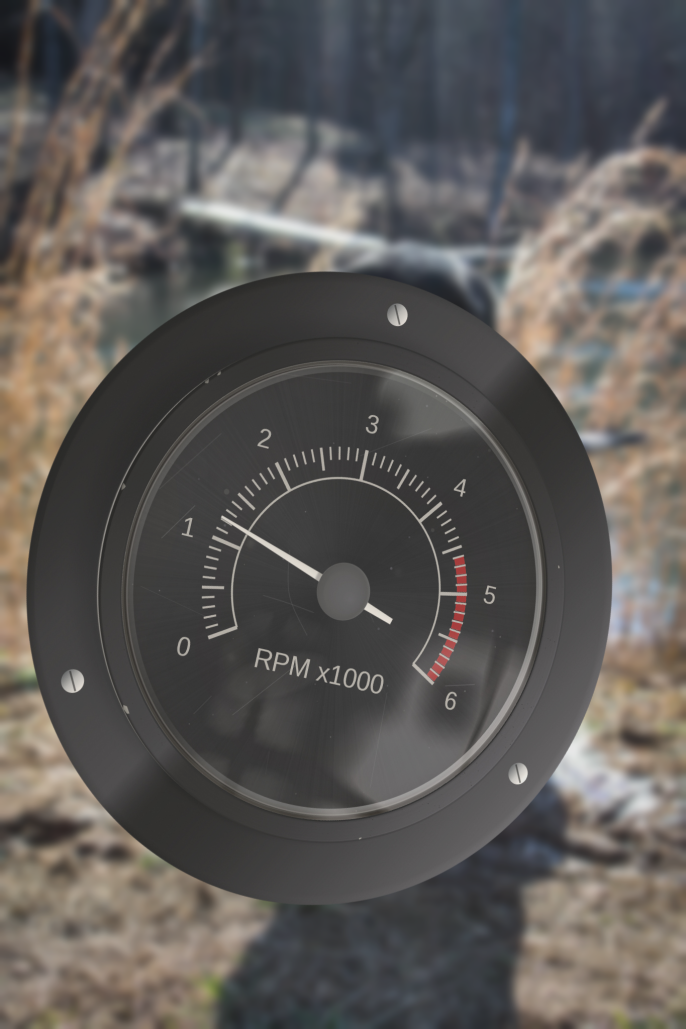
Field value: 1200 rpm
